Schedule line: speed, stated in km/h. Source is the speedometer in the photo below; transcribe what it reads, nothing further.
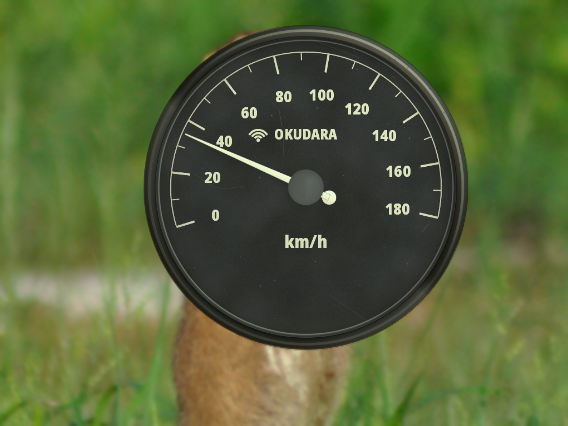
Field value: 35 km/h
